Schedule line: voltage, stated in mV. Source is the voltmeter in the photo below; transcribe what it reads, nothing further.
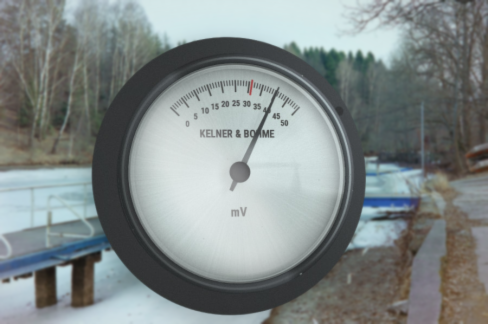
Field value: 40 mV
